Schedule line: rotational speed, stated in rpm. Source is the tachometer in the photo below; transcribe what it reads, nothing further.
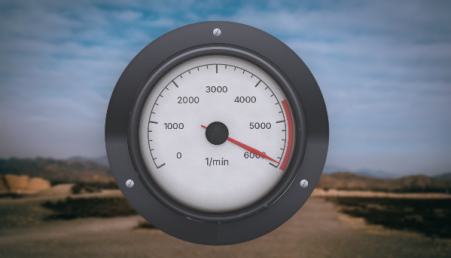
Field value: 5900 rpm
